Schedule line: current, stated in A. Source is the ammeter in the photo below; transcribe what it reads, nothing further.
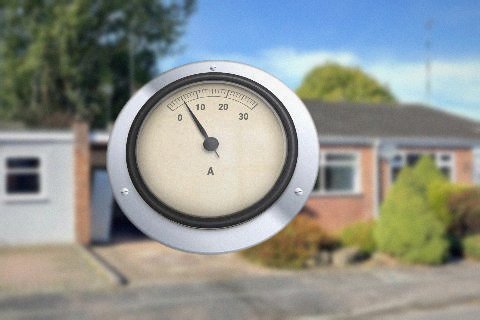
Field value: 5 A
